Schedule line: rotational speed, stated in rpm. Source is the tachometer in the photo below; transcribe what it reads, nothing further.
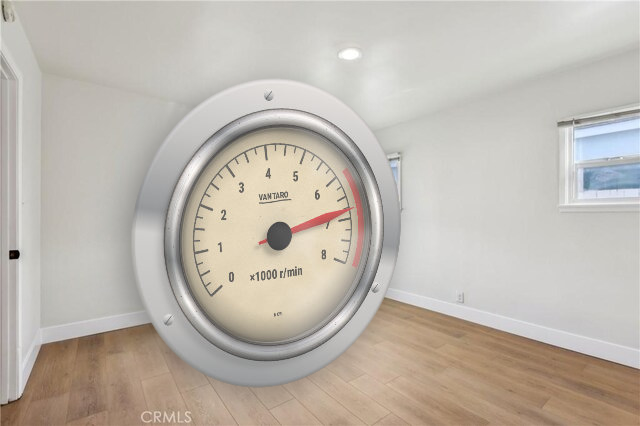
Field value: 6750 rpm
